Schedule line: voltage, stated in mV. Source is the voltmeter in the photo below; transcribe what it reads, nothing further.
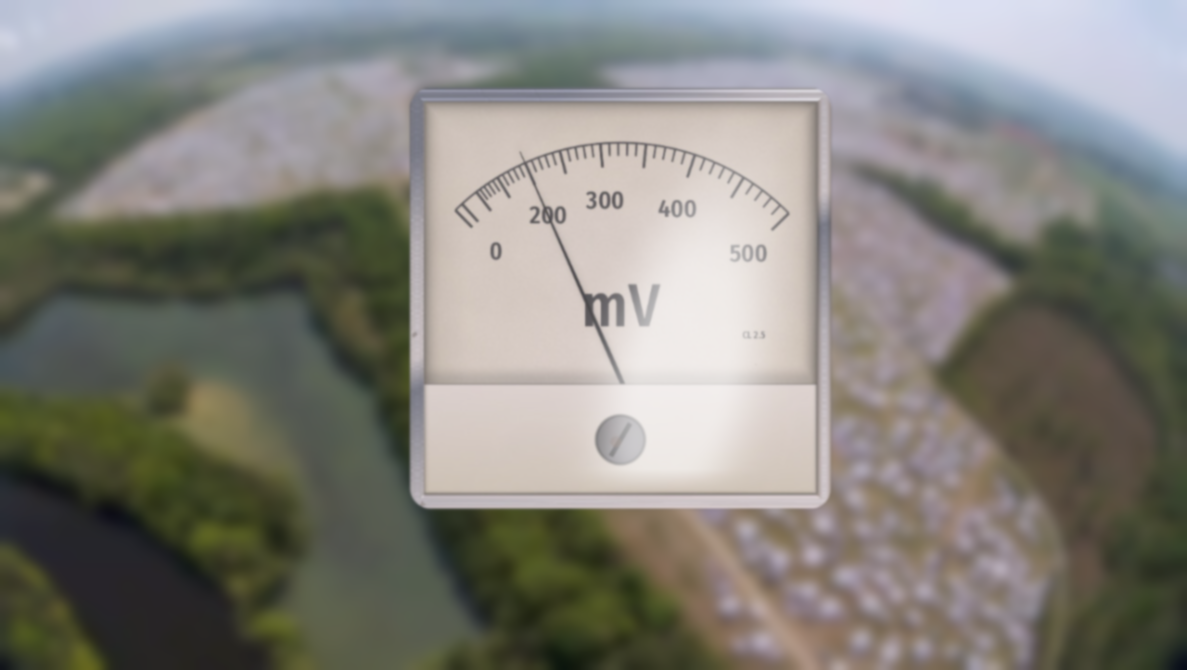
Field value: 200 mV
